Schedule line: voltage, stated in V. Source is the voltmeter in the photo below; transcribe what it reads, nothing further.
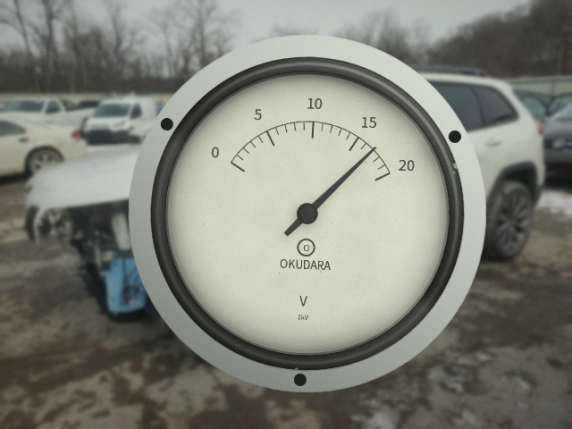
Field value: 17 V
